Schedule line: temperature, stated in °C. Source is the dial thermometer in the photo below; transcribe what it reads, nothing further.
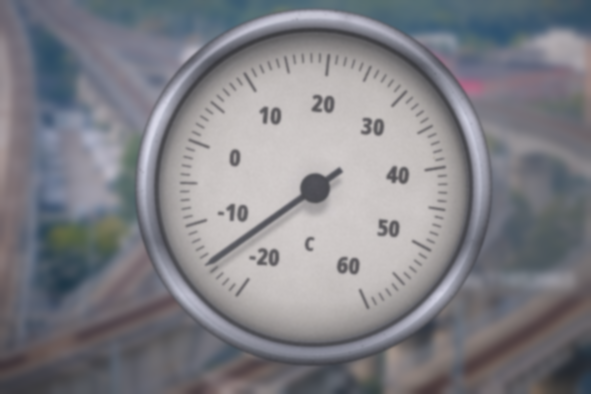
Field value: -15 °C
